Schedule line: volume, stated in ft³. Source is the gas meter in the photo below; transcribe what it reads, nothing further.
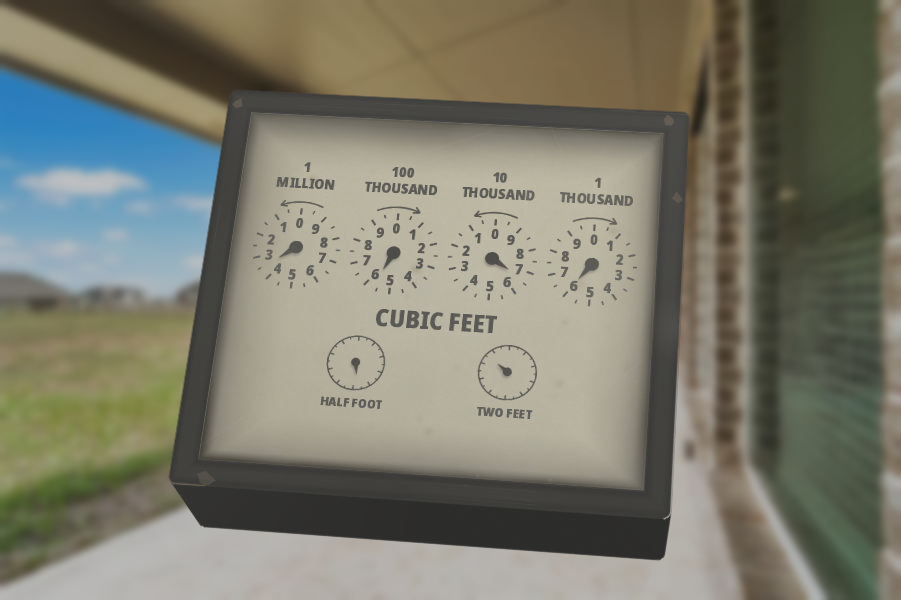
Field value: 356600 ft³
